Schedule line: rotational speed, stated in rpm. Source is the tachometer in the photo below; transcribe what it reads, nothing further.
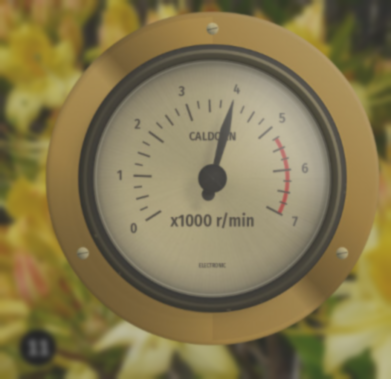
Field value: 4000 rpm
